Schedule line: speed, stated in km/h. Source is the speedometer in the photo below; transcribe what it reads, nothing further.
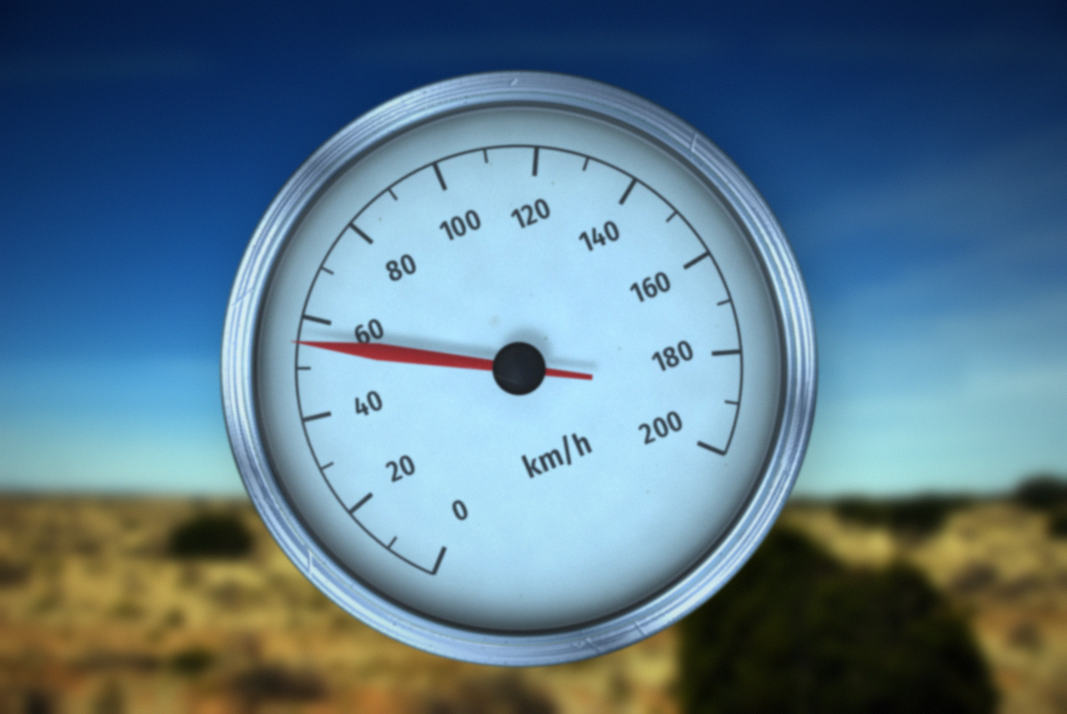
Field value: 55 km/h
